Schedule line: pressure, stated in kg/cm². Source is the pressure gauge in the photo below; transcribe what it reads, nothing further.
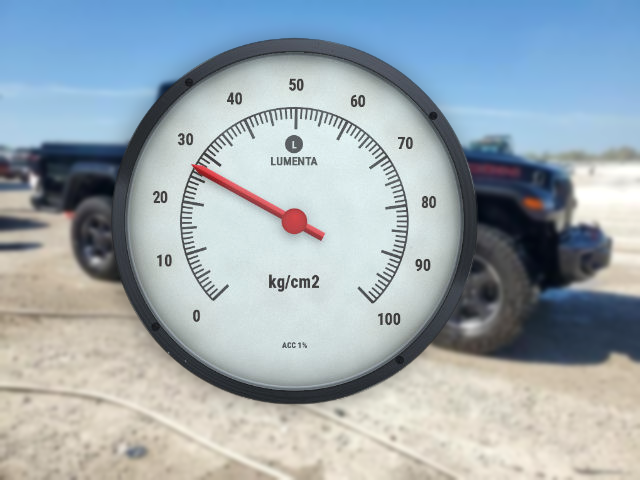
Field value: 27 kg/cm²
